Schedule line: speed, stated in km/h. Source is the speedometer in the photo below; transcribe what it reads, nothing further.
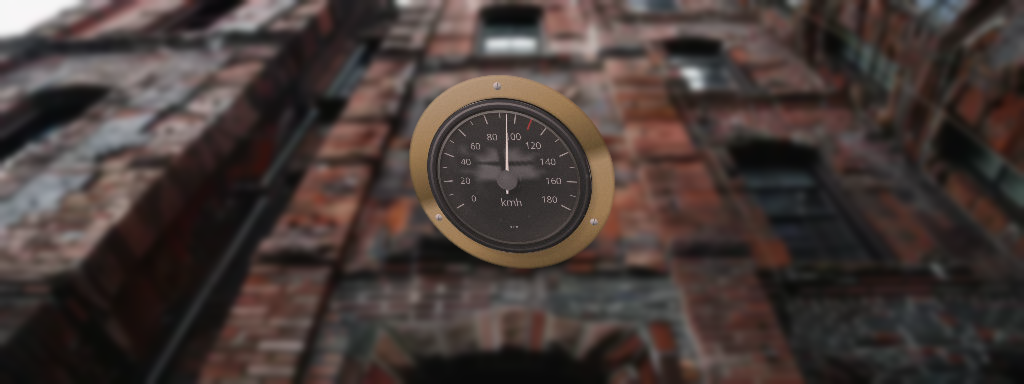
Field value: 95 km/h
